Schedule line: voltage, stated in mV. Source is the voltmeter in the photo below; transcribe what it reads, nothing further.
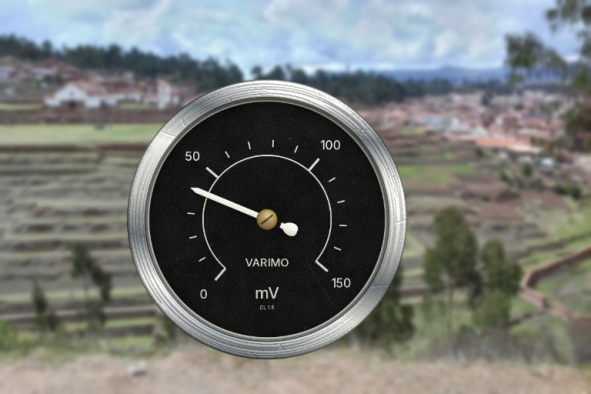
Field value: 40 mV
